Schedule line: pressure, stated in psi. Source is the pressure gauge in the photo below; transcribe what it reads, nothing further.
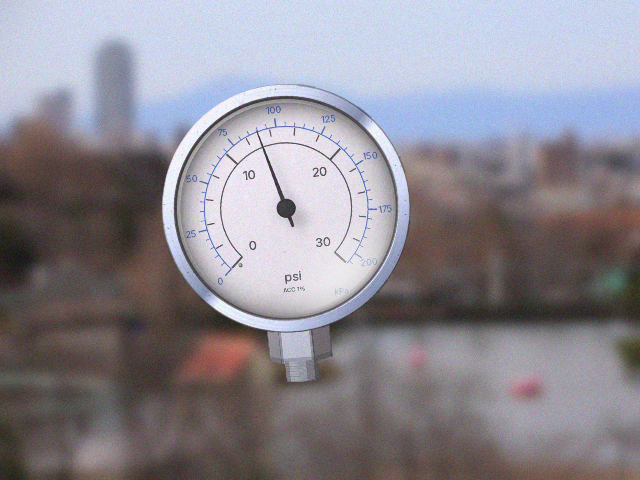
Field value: 13 psi
